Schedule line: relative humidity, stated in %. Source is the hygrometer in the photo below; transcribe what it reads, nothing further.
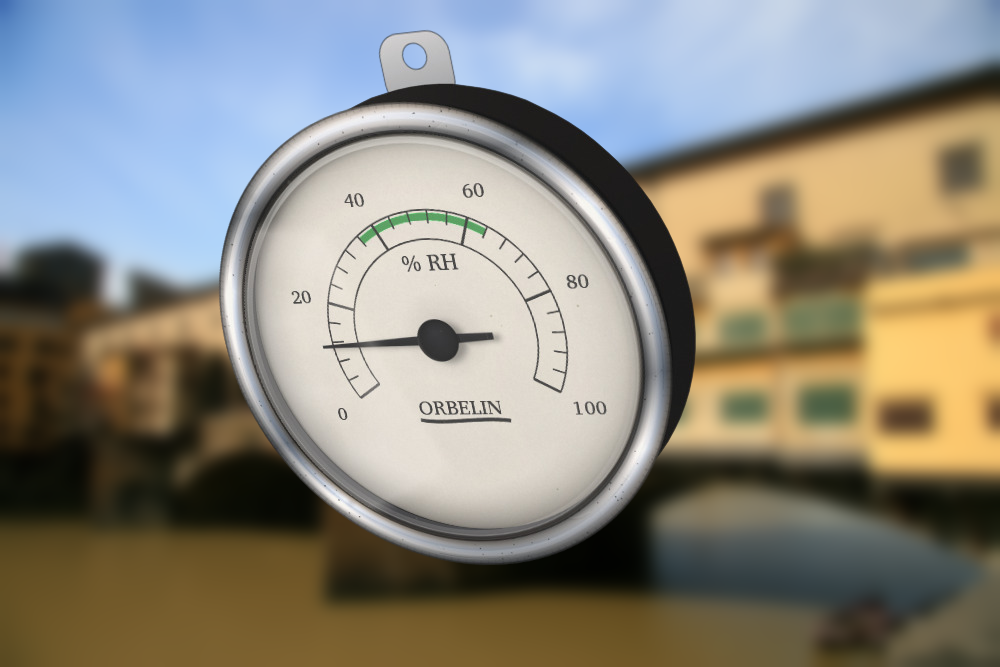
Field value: 12 %
